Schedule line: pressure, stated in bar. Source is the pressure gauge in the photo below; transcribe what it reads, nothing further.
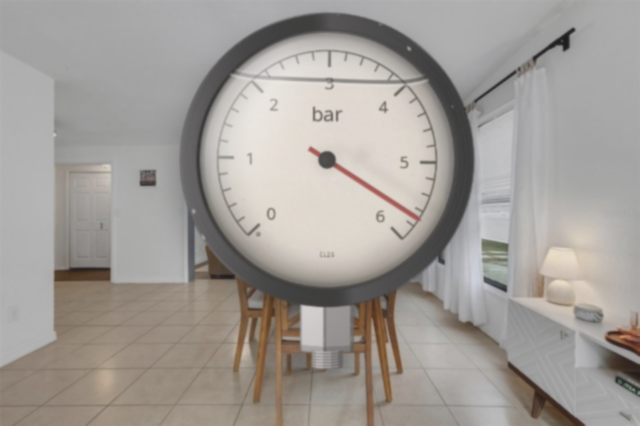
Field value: 5.7 bar
